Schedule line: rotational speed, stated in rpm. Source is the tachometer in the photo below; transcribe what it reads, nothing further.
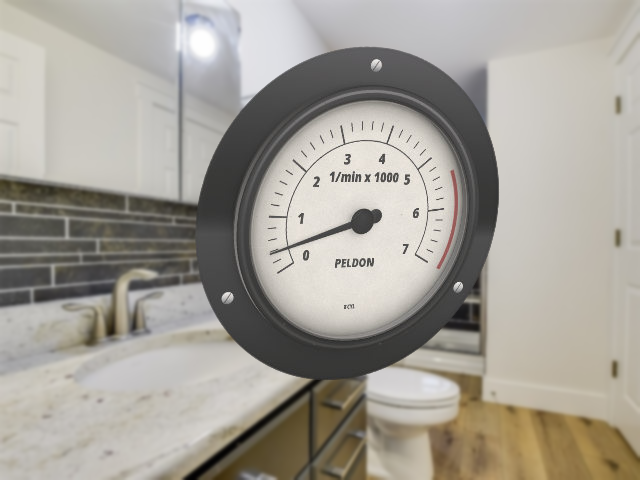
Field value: 400 rpm
